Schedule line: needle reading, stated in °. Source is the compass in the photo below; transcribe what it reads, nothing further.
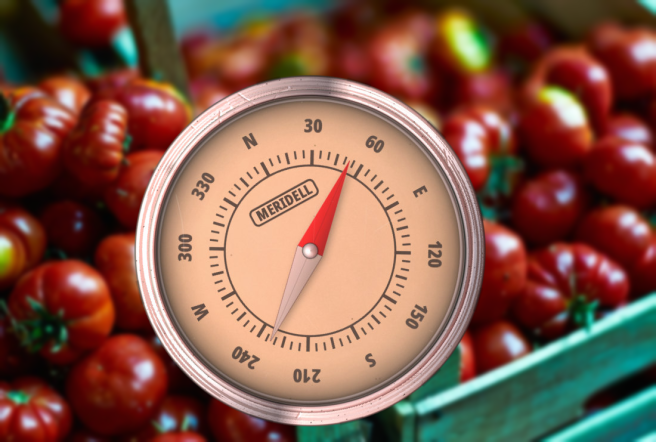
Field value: 52.5 °
